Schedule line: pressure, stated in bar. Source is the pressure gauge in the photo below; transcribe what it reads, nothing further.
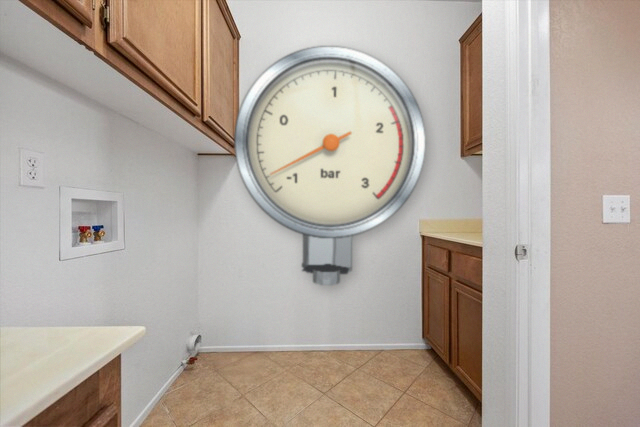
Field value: -0.8 bar
